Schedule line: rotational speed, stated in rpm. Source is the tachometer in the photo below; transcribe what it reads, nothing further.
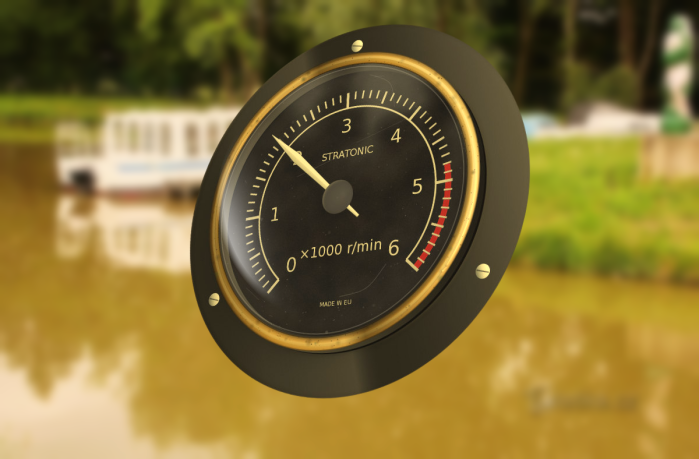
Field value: 2000 rpm
